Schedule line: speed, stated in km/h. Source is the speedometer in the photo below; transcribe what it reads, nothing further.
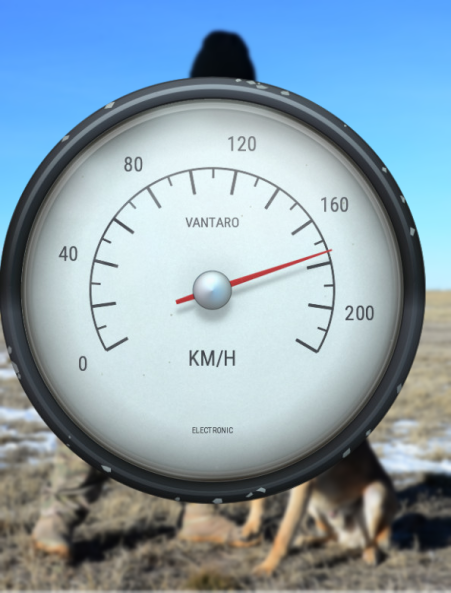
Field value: 175 km/h
